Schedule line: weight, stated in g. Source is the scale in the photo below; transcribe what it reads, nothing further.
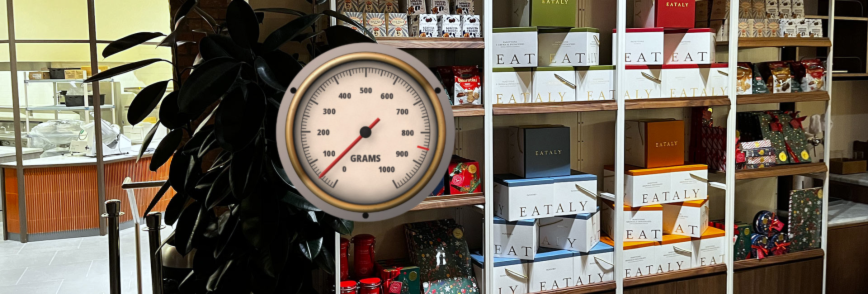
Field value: 50 g
